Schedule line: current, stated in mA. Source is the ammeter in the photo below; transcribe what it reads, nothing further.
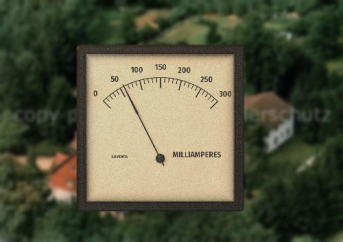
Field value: 60 mA
